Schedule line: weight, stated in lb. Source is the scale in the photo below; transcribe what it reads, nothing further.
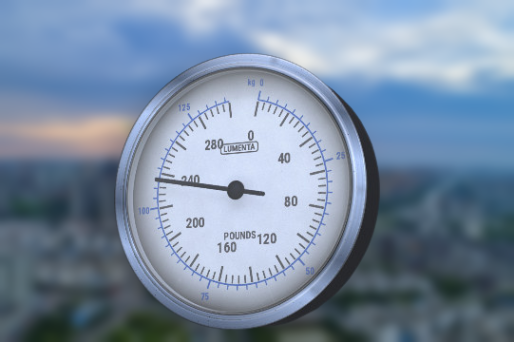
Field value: 236 lb
